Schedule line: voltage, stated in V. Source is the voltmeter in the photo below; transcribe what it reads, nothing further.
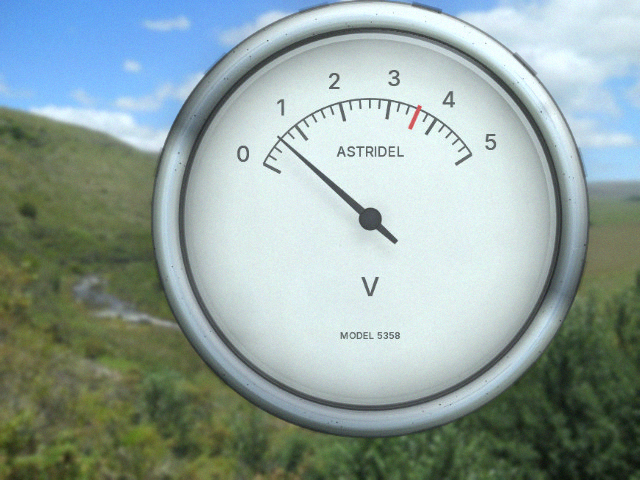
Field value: 0.6 V
